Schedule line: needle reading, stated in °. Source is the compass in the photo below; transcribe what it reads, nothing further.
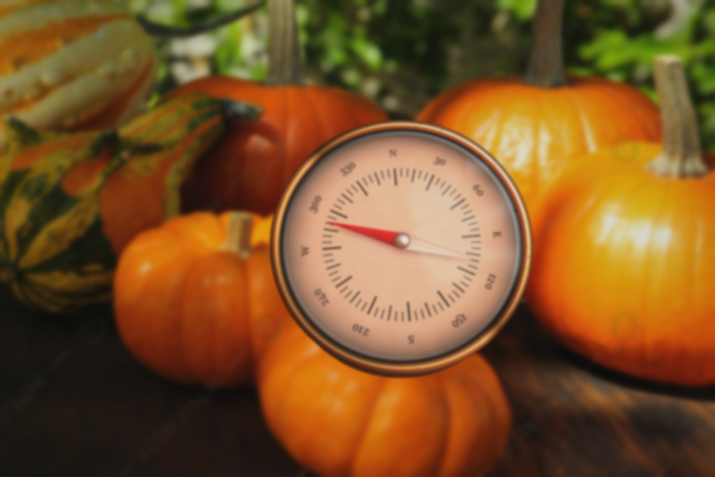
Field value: 290 °
